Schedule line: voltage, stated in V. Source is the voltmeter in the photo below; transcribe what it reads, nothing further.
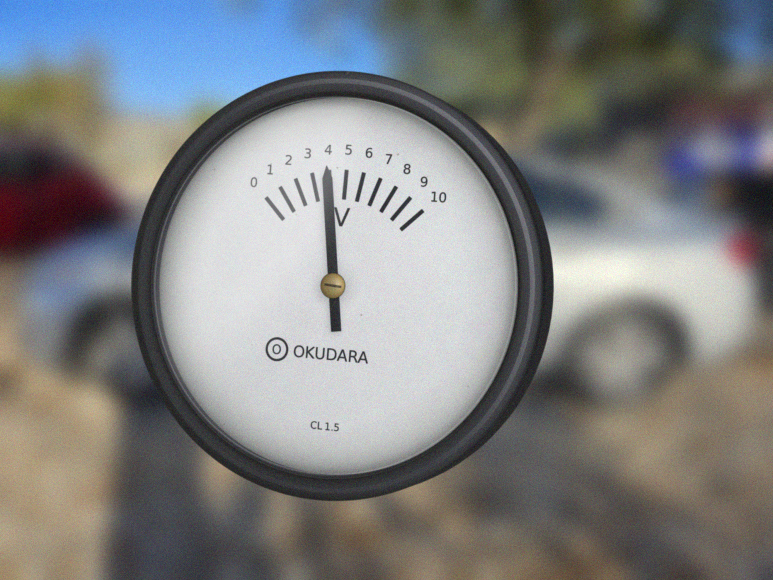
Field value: 4 V
